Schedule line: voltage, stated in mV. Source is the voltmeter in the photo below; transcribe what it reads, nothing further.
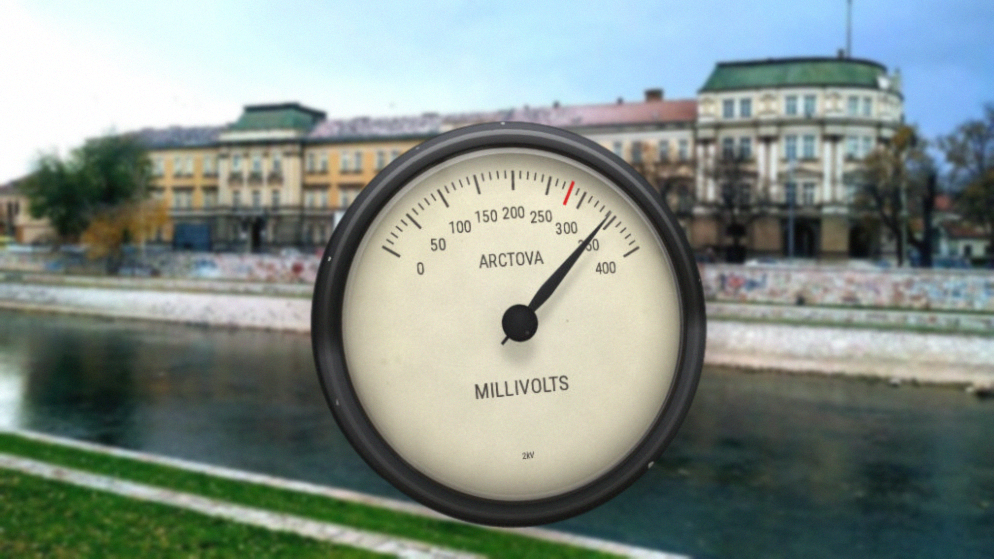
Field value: 340 mV
